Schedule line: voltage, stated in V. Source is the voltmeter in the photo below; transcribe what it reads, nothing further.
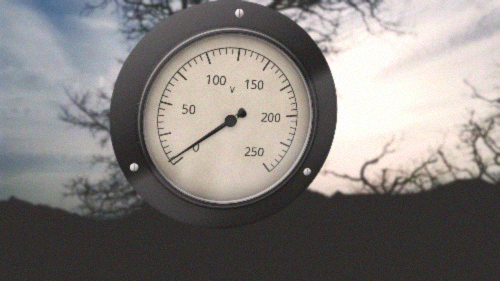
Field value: 5 V
